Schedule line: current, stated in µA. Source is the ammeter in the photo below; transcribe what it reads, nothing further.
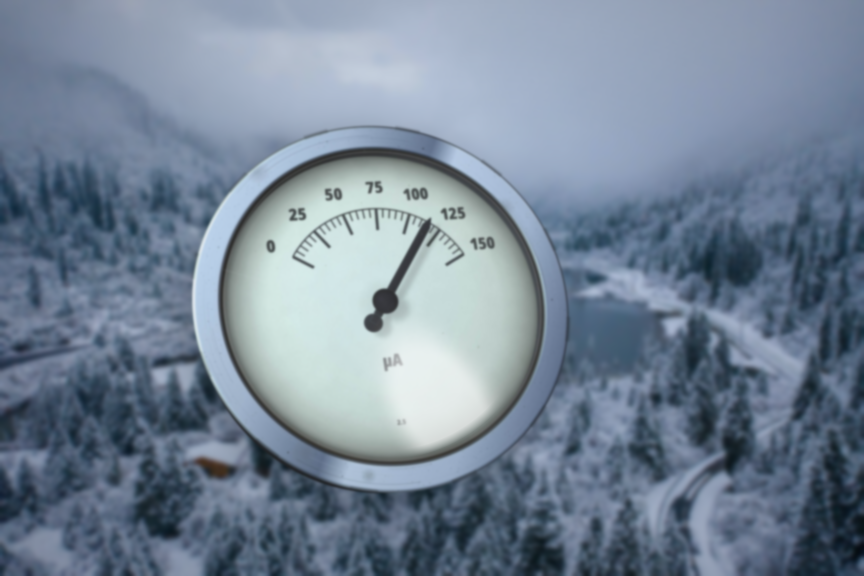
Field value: 115 µA
